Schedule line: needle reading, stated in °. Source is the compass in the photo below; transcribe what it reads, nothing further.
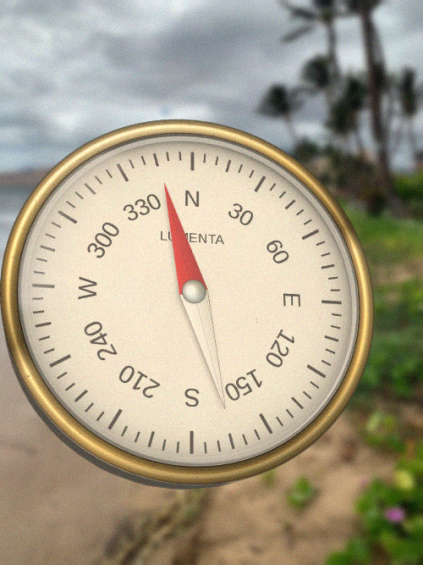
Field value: 345 °
